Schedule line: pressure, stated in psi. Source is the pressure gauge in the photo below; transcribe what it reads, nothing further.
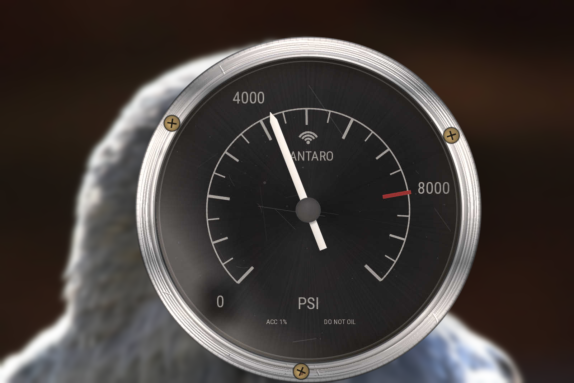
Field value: 4250 psi
